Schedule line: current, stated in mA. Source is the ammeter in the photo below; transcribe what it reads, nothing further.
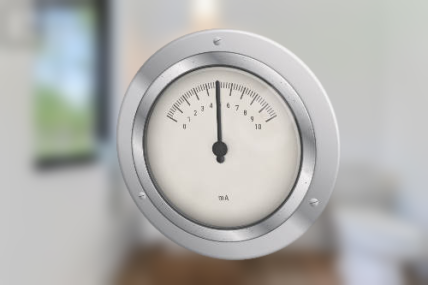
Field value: 5 mA
